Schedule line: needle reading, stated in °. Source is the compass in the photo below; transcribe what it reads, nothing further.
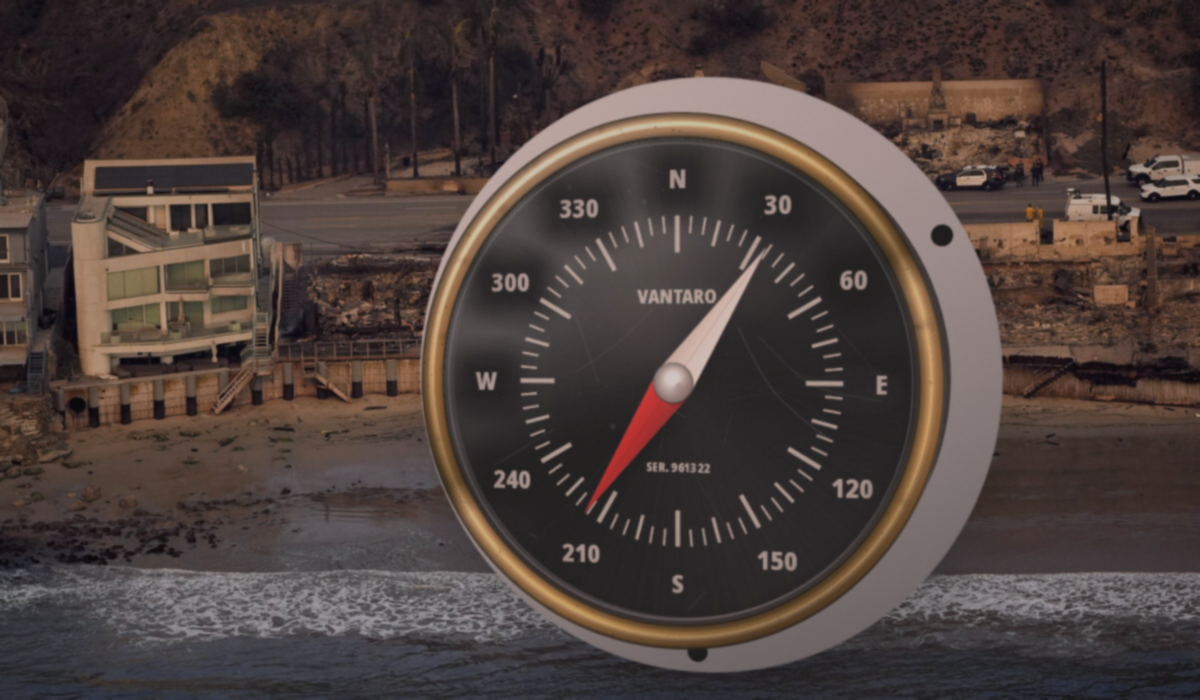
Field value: 215 °
